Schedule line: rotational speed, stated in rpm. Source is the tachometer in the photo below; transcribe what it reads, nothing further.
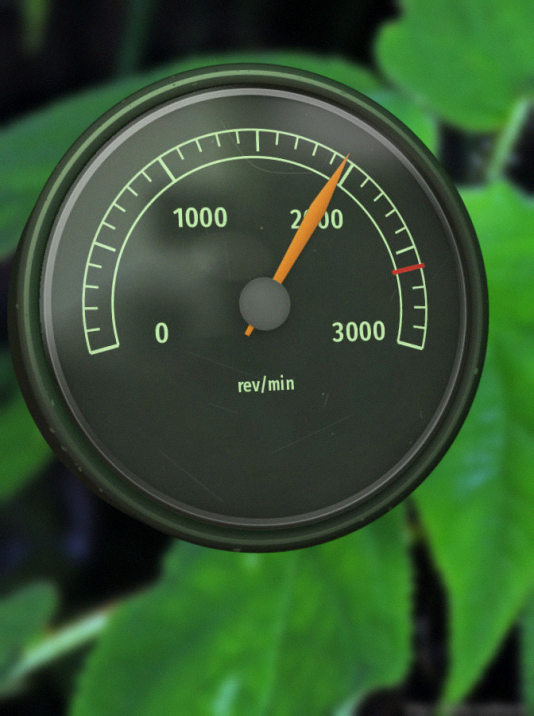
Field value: 1950 rpm
